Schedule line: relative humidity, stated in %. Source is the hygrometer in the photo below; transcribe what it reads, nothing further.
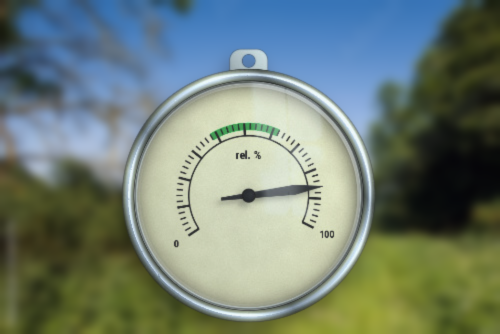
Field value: 86 %
